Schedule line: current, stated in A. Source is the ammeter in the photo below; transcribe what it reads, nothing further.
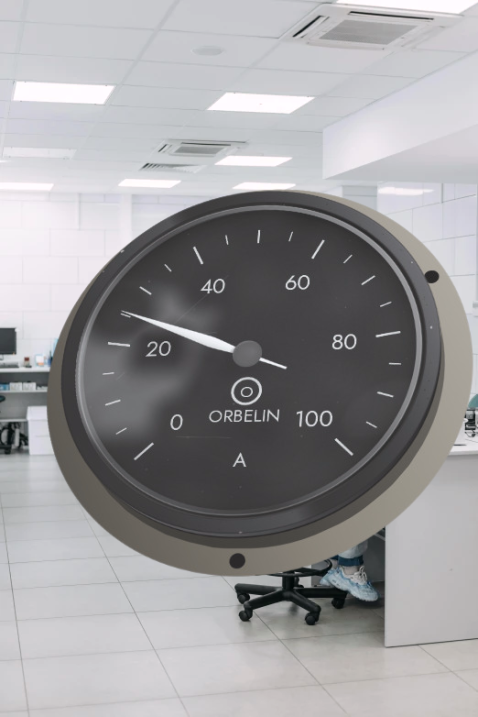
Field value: 25 A
